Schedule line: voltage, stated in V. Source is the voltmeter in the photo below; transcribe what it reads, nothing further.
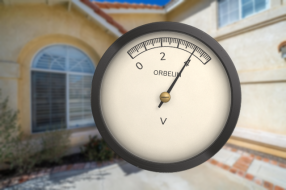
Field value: 4 V
